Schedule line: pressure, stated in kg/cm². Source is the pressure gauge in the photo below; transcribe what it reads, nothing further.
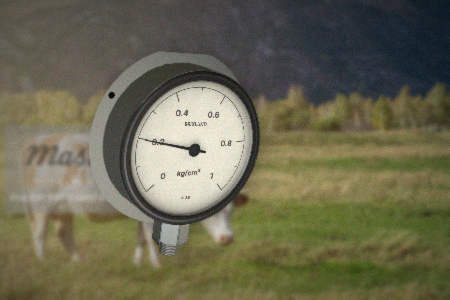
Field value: 0.2 kg/cm²
